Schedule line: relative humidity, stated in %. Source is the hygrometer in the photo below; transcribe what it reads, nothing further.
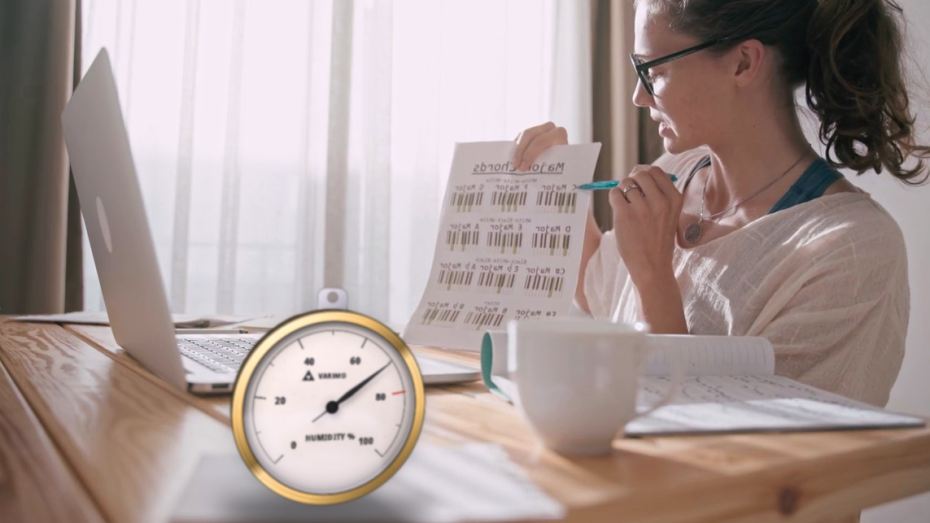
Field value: 70 %
